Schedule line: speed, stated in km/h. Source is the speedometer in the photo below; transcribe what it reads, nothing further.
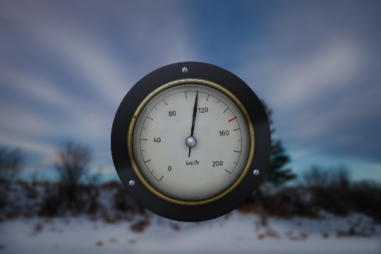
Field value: 110 km/h
